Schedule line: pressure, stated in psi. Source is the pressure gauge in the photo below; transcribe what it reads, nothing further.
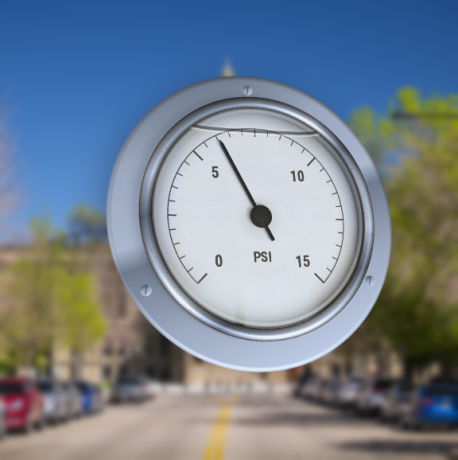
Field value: 6 psi
